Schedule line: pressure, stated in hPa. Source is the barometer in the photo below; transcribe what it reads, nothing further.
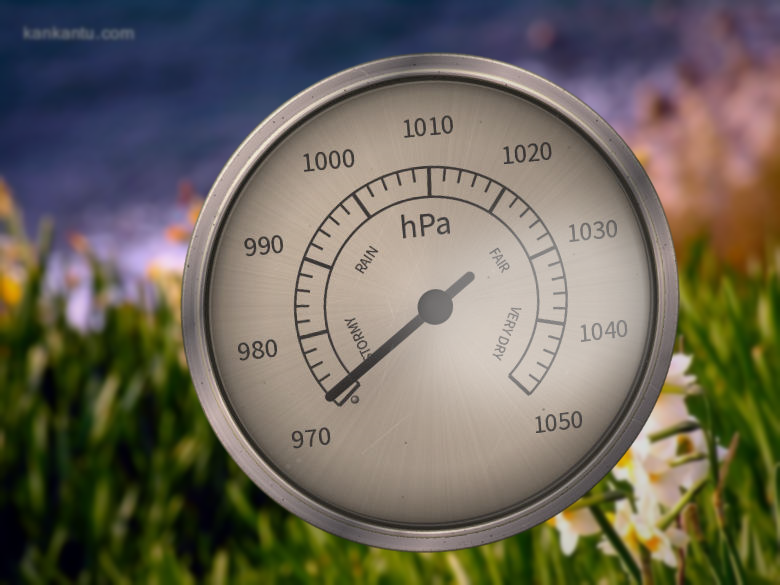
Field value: 972 hPa
